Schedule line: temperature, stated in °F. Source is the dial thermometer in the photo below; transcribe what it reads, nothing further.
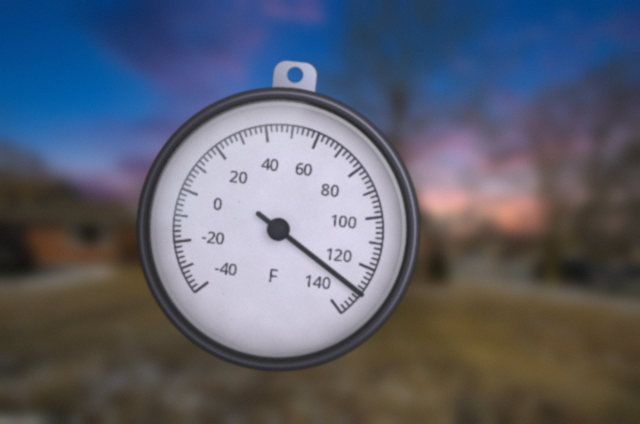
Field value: 130 °F
